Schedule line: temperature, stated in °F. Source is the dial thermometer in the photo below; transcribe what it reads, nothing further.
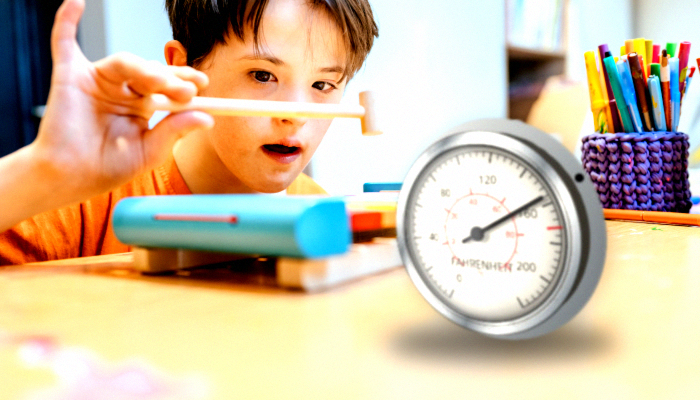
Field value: 156 °F
